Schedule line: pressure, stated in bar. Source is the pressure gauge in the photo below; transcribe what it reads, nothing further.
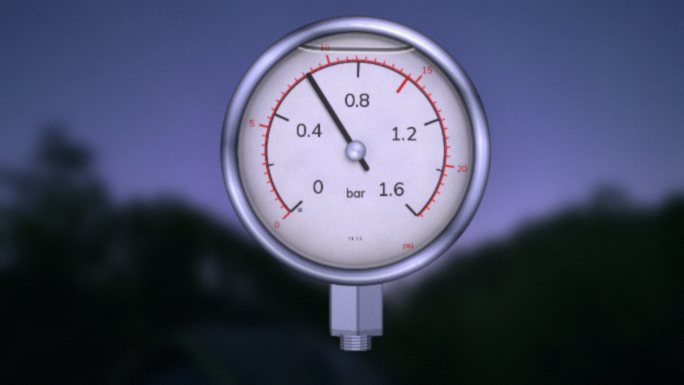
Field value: 0.6 bar
